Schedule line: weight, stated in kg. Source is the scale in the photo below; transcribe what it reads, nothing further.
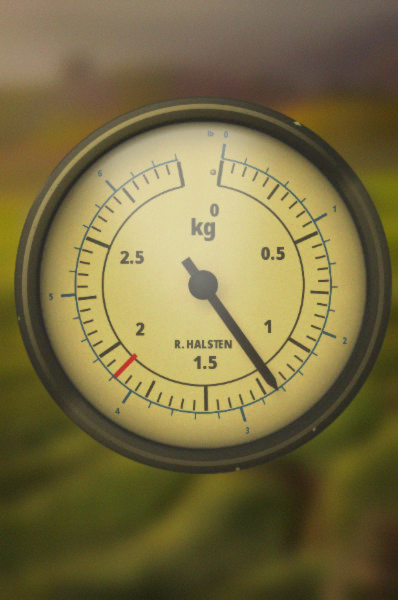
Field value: 1.2 kg
